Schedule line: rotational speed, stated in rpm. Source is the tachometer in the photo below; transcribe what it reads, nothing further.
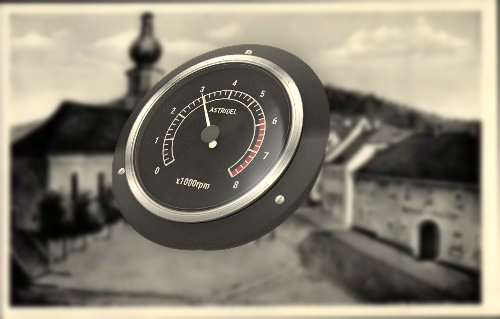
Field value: 3000 rpm
